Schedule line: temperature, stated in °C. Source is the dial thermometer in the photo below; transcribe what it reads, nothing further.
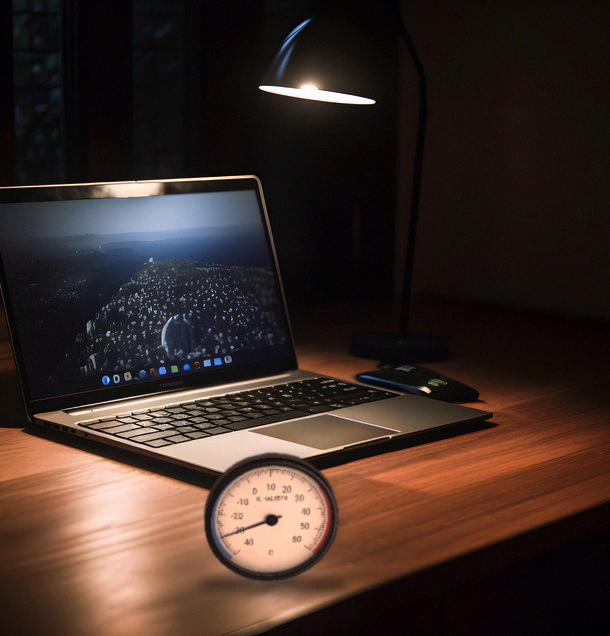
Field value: -30 °C
